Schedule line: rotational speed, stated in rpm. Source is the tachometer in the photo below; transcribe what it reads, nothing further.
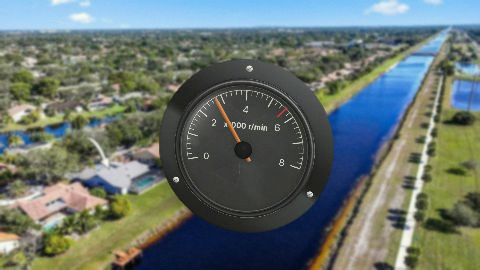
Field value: 2800 rpm
